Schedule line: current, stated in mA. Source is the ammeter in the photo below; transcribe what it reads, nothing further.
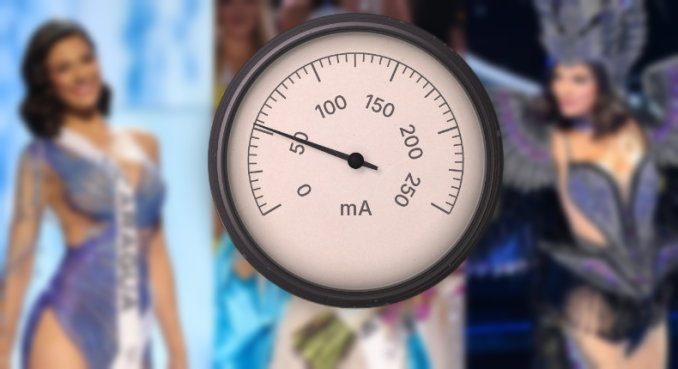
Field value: 52.5 mA
